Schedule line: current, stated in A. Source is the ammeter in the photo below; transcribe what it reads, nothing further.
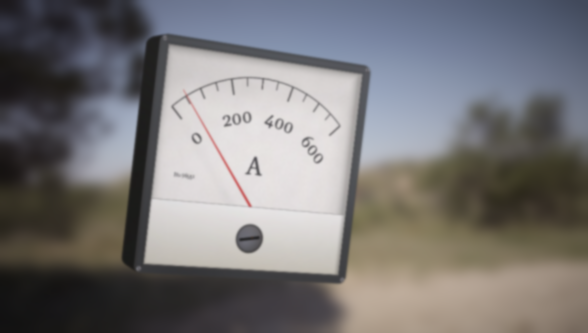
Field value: 50 A
